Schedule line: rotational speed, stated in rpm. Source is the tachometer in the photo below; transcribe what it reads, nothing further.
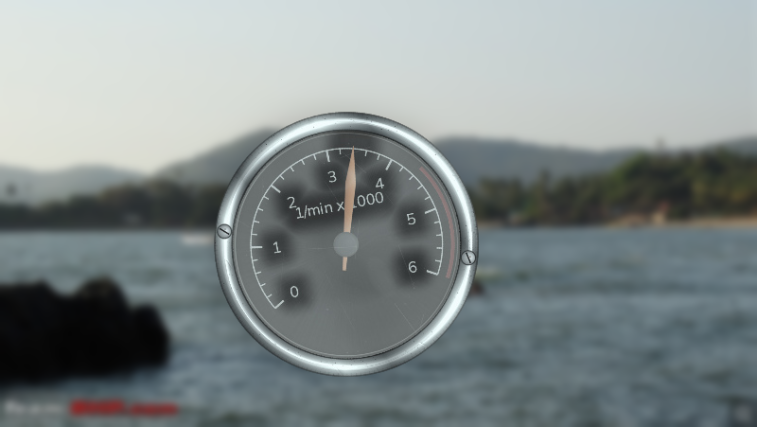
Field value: 3400 rpm
